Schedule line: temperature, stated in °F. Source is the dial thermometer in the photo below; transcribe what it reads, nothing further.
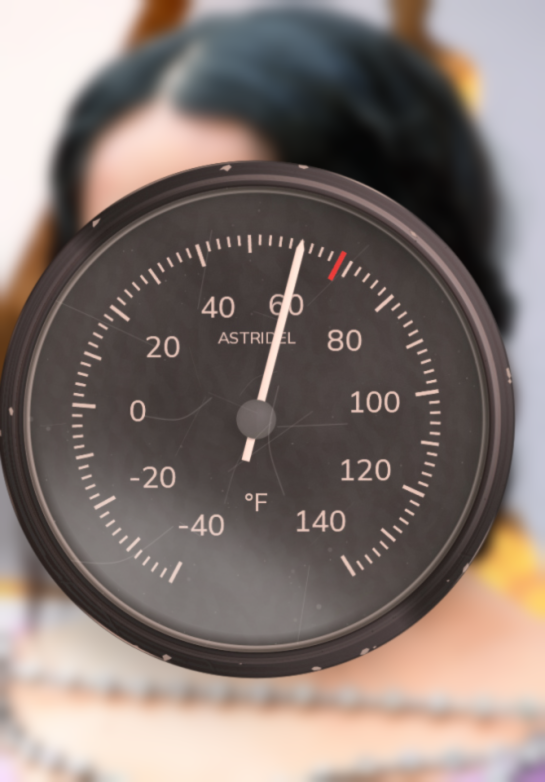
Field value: 60 °F
